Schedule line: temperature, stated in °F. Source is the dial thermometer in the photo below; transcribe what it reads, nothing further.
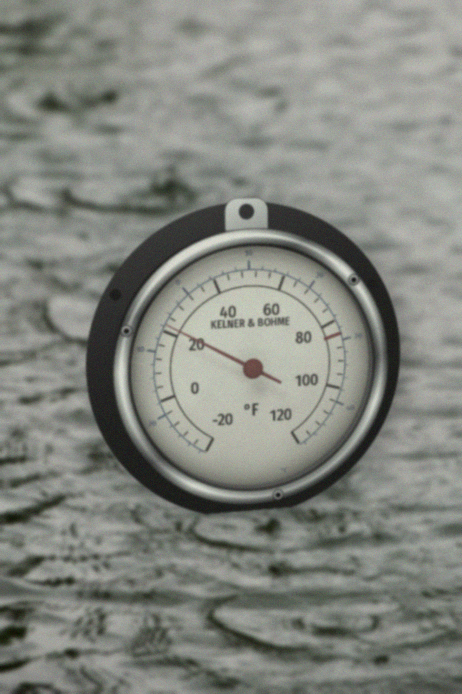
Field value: 22 °F
